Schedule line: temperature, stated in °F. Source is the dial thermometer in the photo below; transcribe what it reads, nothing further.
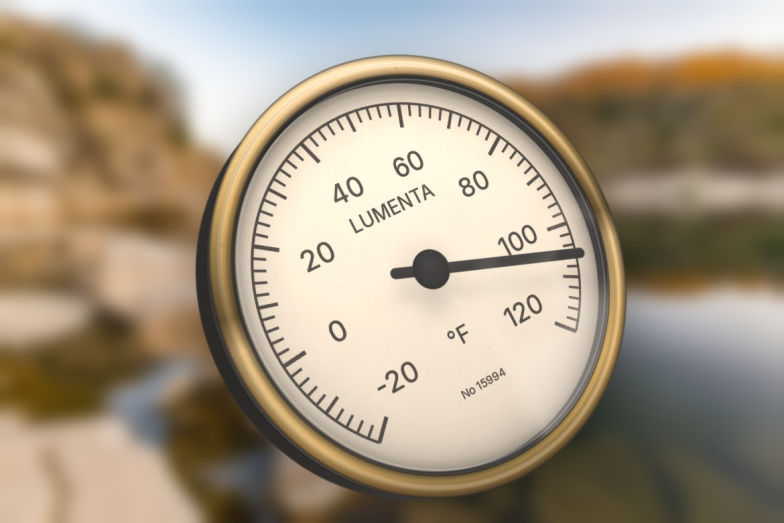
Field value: 106 °F
